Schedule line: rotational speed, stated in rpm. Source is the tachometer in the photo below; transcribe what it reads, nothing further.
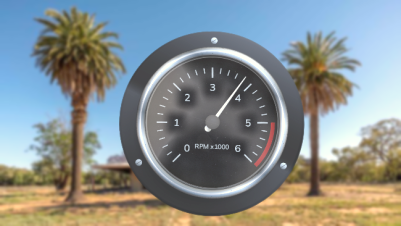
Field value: 3800 rpm
